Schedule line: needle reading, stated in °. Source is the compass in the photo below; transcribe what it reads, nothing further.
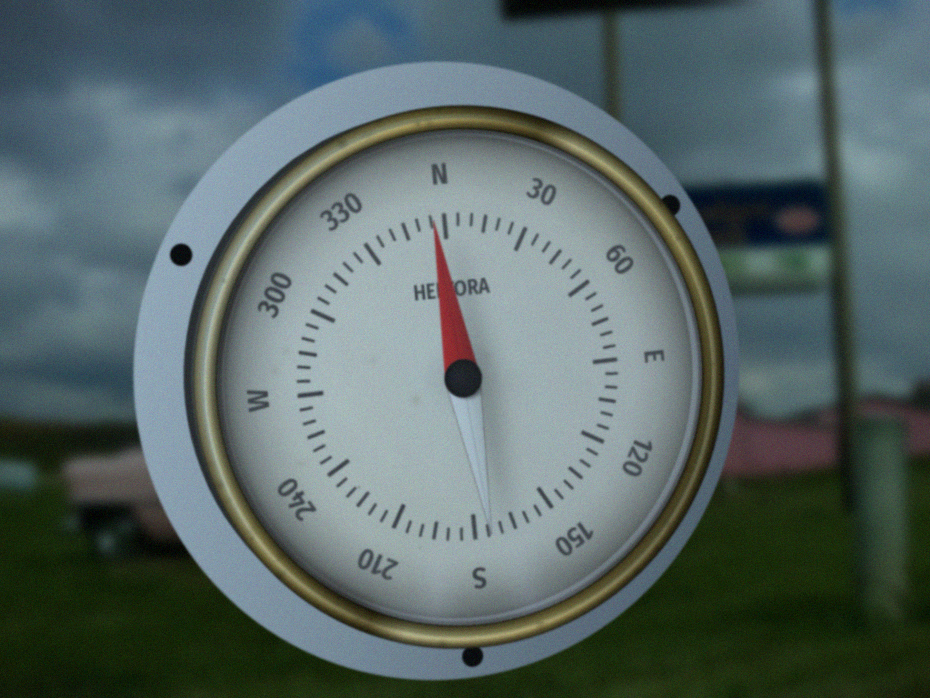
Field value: 355 °
